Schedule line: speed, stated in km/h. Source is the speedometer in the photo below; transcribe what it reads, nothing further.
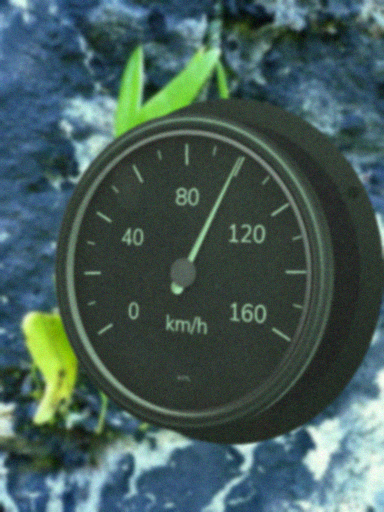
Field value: 100 km/h
